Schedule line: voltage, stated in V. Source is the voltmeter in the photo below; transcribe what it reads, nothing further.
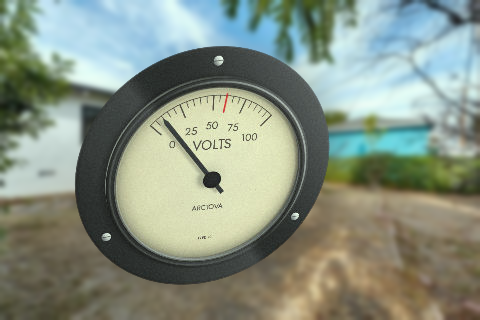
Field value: 10 V
